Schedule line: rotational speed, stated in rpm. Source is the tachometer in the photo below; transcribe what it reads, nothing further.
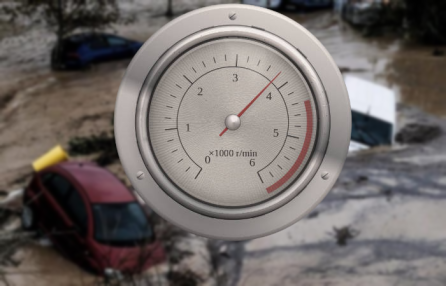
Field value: 3800 rpm
